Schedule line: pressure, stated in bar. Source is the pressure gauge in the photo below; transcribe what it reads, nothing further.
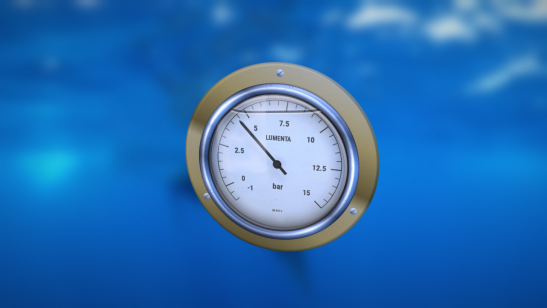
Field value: 4.5 bar
